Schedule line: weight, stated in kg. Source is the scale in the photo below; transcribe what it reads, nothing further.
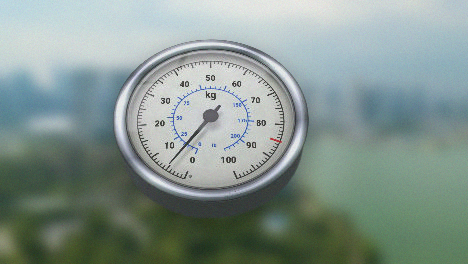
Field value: 5 kg
